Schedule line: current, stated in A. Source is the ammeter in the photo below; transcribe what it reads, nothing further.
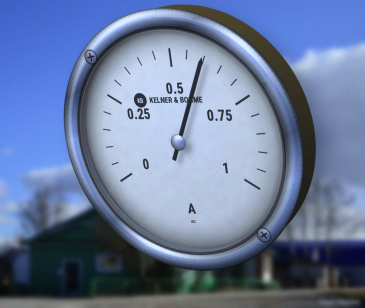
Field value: 0.6 A
